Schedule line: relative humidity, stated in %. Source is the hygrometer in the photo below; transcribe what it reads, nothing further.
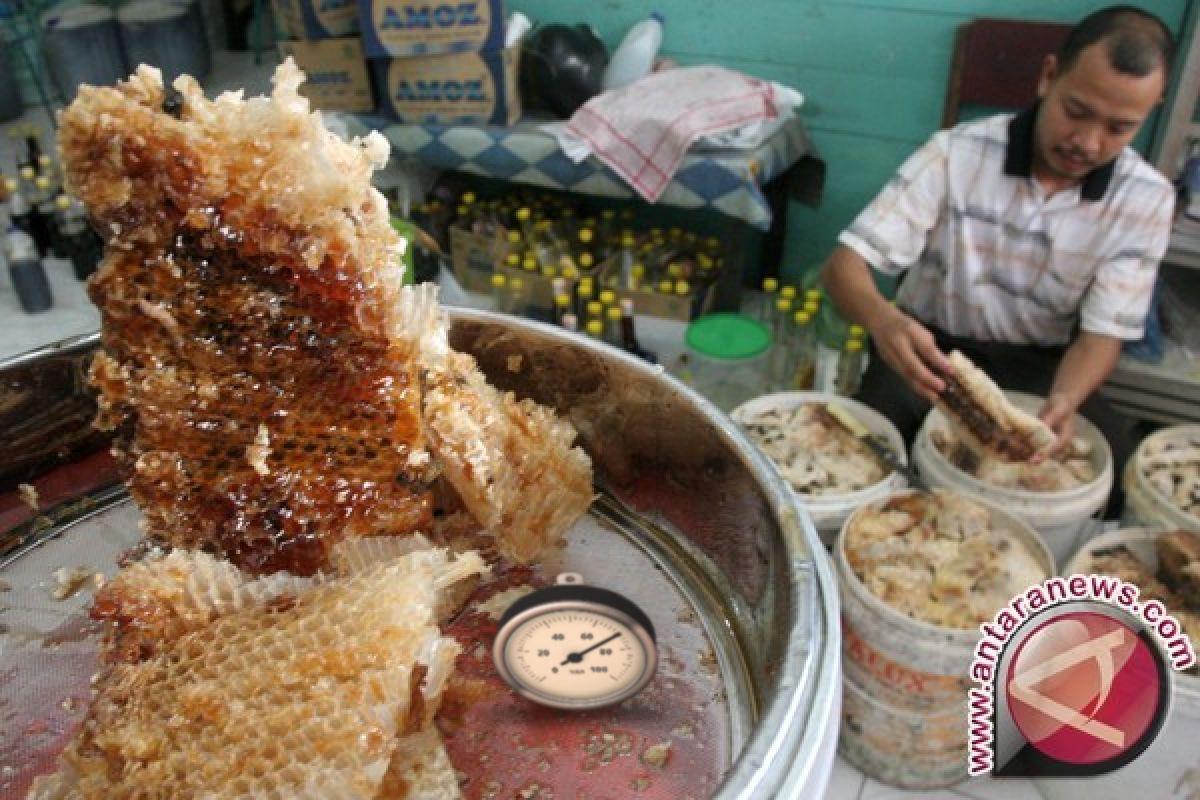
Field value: 70 %
